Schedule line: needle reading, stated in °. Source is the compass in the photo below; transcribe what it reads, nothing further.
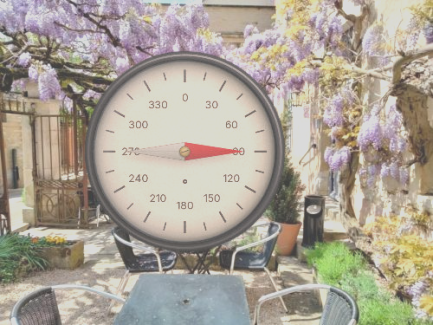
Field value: 90 °
